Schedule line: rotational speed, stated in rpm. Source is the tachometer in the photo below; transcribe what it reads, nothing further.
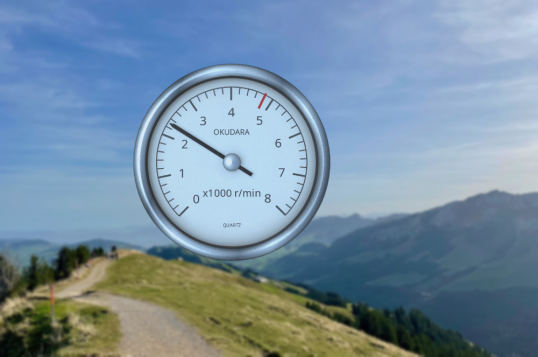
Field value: 2300 rpm
